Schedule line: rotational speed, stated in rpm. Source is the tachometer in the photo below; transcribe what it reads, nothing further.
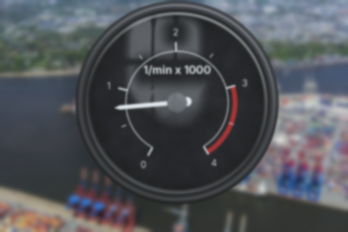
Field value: 750 rpm
